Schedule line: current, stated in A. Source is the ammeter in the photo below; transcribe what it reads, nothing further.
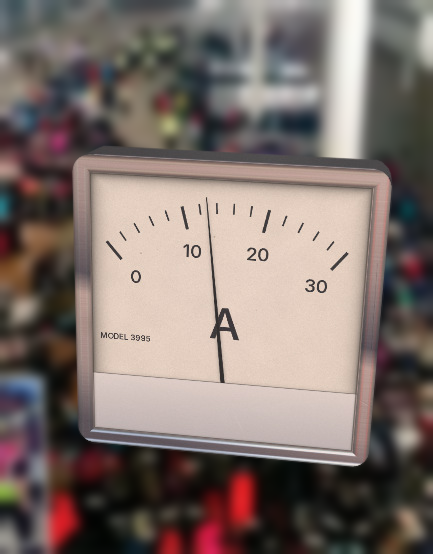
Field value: 13 A
